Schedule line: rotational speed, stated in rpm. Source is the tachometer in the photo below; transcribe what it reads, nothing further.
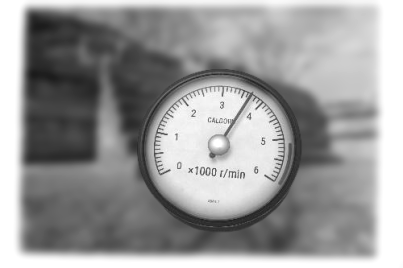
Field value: 3700 rpm
